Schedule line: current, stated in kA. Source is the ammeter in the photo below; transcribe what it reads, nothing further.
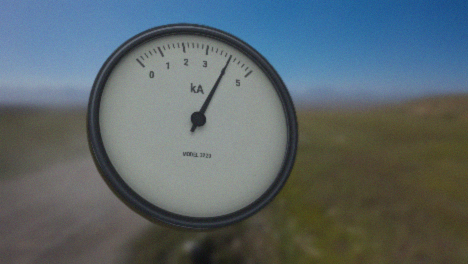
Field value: 4 kA
